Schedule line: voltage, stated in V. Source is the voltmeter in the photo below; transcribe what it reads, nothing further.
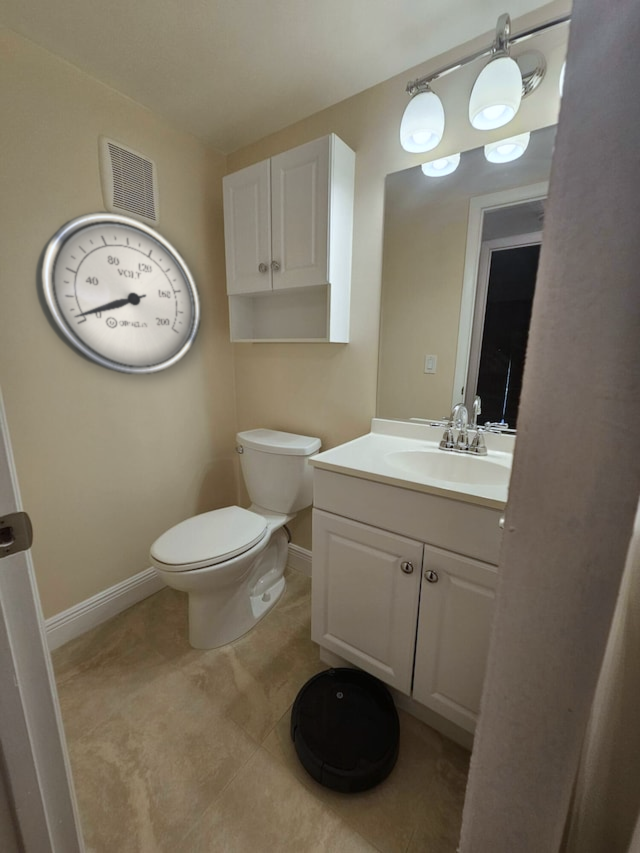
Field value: 5 V
